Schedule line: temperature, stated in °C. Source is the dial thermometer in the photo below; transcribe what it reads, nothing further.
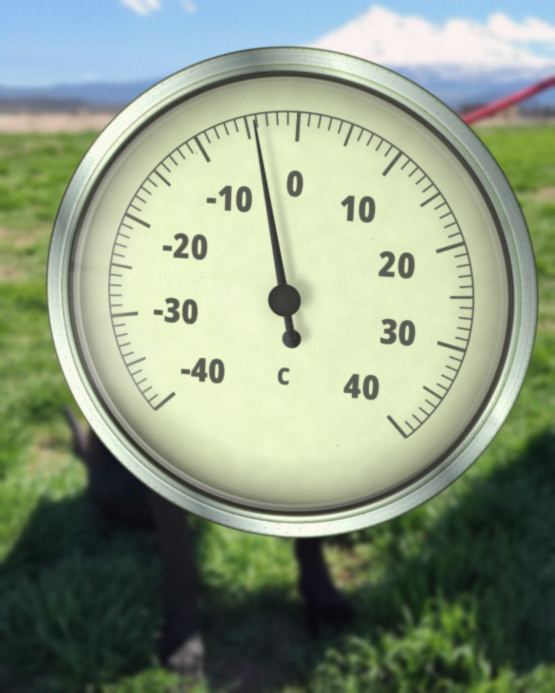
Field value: -4 °C
